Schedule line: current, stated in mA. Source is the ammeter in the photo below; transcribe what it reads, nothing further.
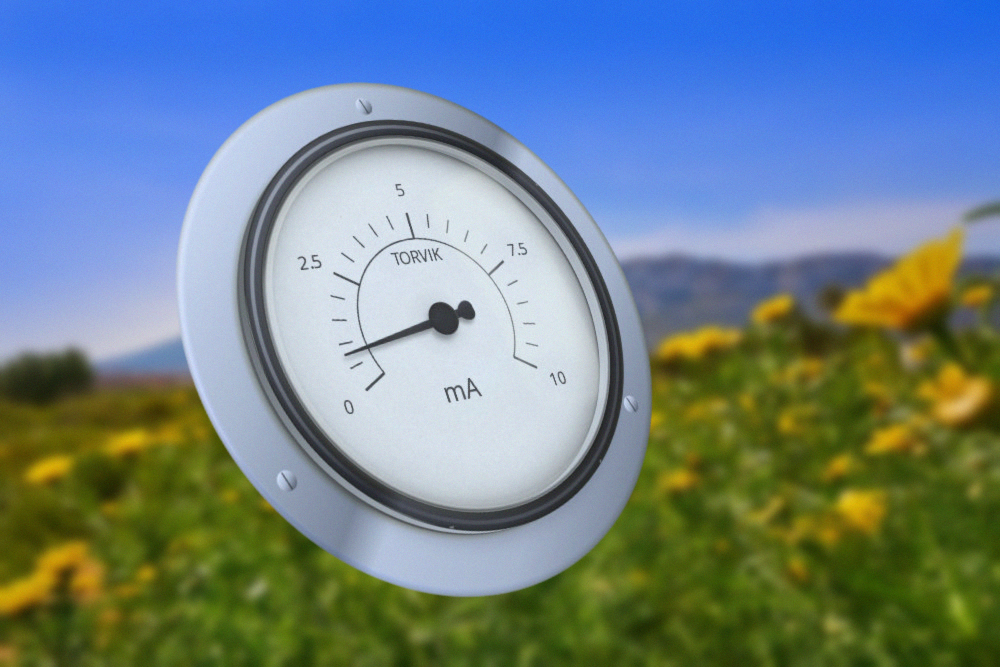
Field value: 0.75 mA
